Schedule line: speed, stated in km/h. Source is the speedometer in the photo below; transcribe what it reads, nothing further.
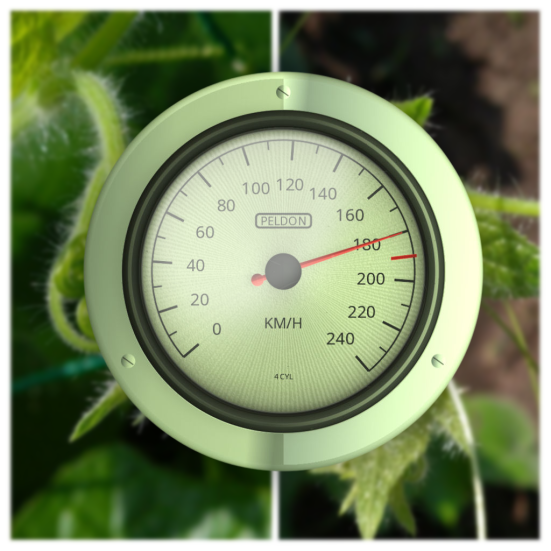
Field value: 180 km/h
